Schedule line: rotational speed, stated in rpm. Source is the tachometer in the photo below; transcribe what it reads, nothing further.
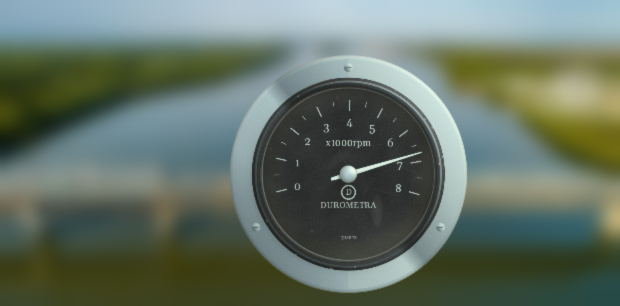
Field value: 6750 rpm
